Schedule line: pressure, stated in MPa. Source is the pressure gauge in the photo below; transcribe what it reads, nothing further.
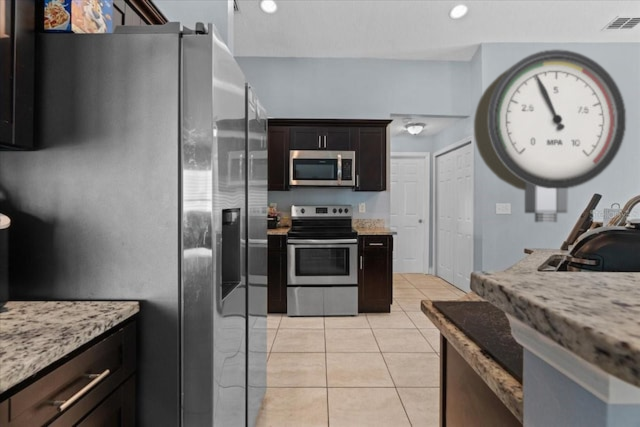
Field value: 4 MPa
